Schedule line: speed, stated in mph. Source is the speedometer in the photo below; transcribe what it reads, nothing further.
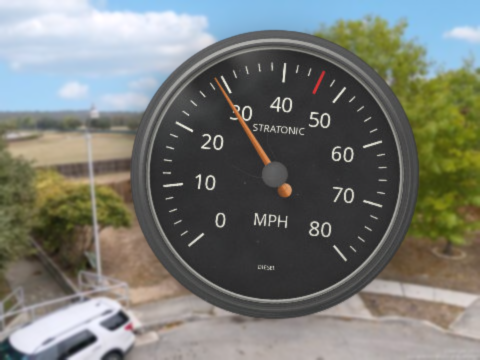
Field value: 29 mph
